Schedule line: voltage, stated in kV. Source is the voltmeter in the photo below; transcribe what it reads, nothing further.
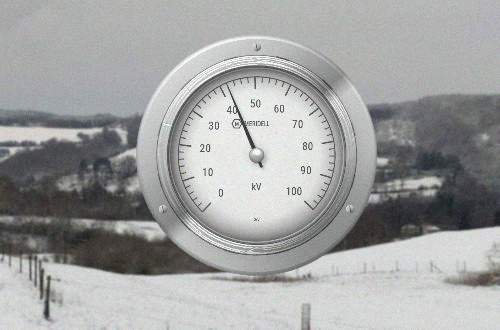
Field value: 42 kV
